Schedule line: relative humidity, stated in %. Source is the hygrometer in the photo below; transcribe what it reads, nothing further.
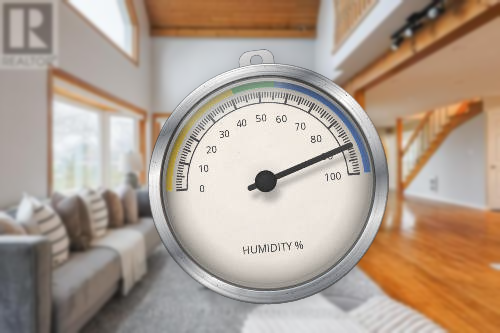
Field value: 90 %
